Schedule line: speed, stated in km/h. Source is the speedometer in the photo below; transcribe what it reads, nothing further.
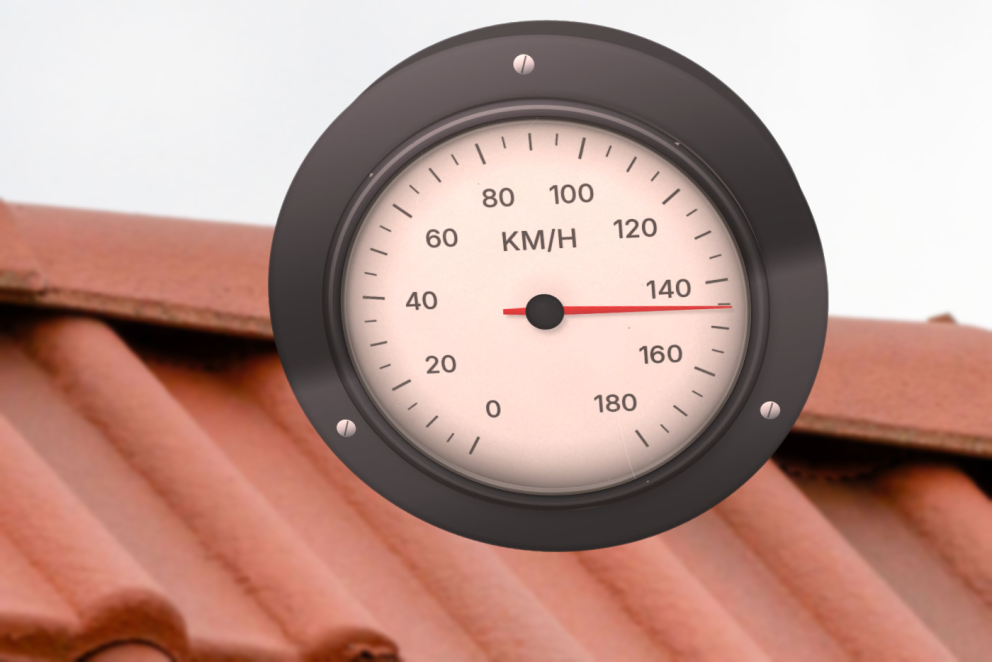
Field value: 145 km/h
